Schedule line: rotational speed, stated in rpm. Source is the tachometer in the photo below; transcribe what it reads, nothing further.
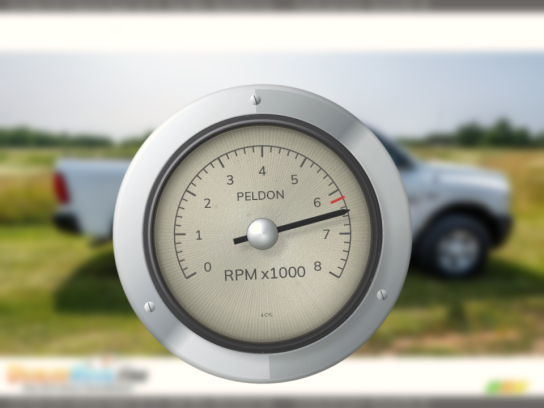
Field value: 6500 rpm
